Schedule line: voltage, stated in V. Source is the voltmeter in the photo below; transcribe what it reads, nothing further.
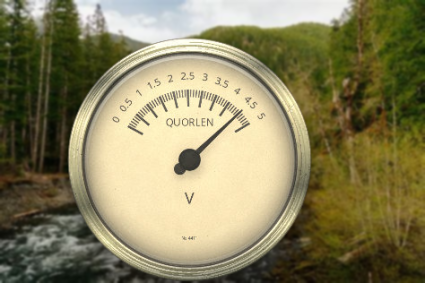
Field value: 4.5 V
